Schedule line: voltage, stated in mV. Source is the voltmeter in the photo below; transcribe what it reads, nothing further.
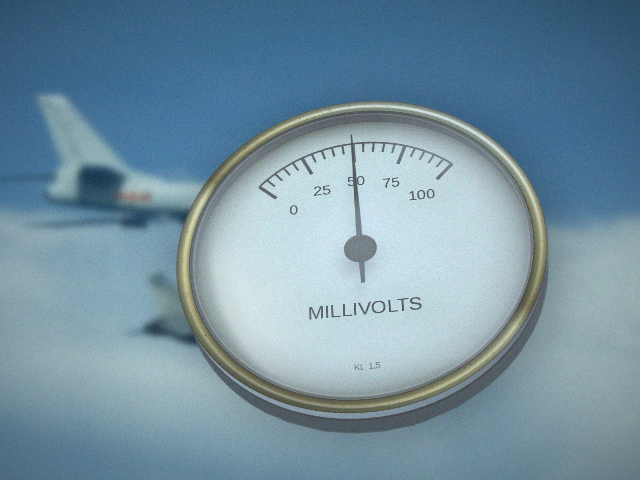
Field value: 50 mV
